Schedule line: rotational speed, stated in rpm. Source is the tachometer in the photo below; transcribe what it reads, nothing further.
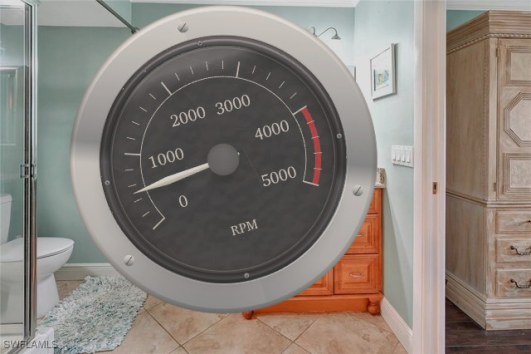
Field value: 500 rpm
